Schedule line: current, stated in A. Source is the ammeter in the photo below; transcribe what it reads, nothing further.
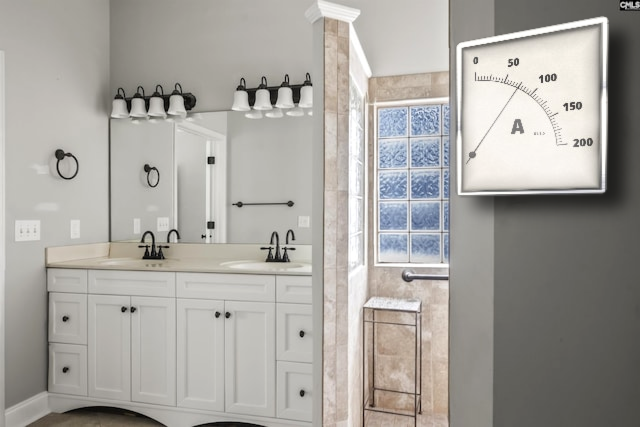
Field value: 75 A
